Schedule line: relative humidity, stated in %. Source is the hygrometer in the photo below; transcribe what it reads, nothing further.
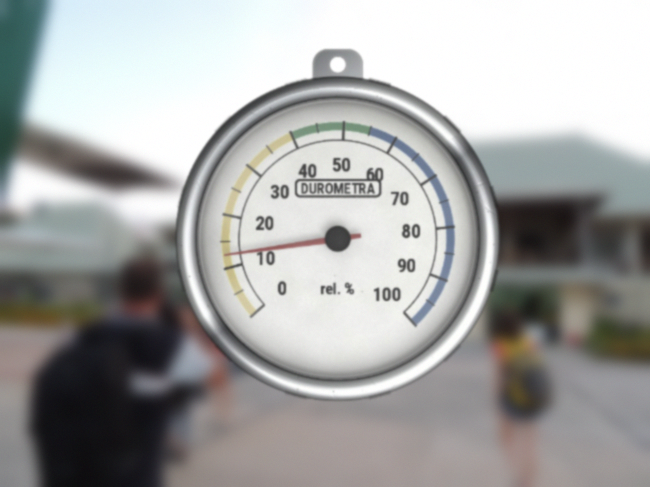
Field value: 12.5 %
